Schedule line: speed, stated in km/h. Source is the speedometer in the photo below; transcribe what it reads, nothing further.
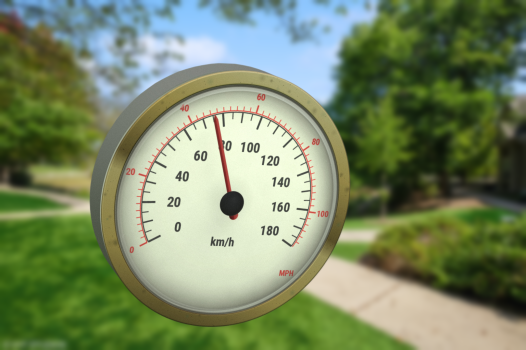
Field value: 75 km/h
